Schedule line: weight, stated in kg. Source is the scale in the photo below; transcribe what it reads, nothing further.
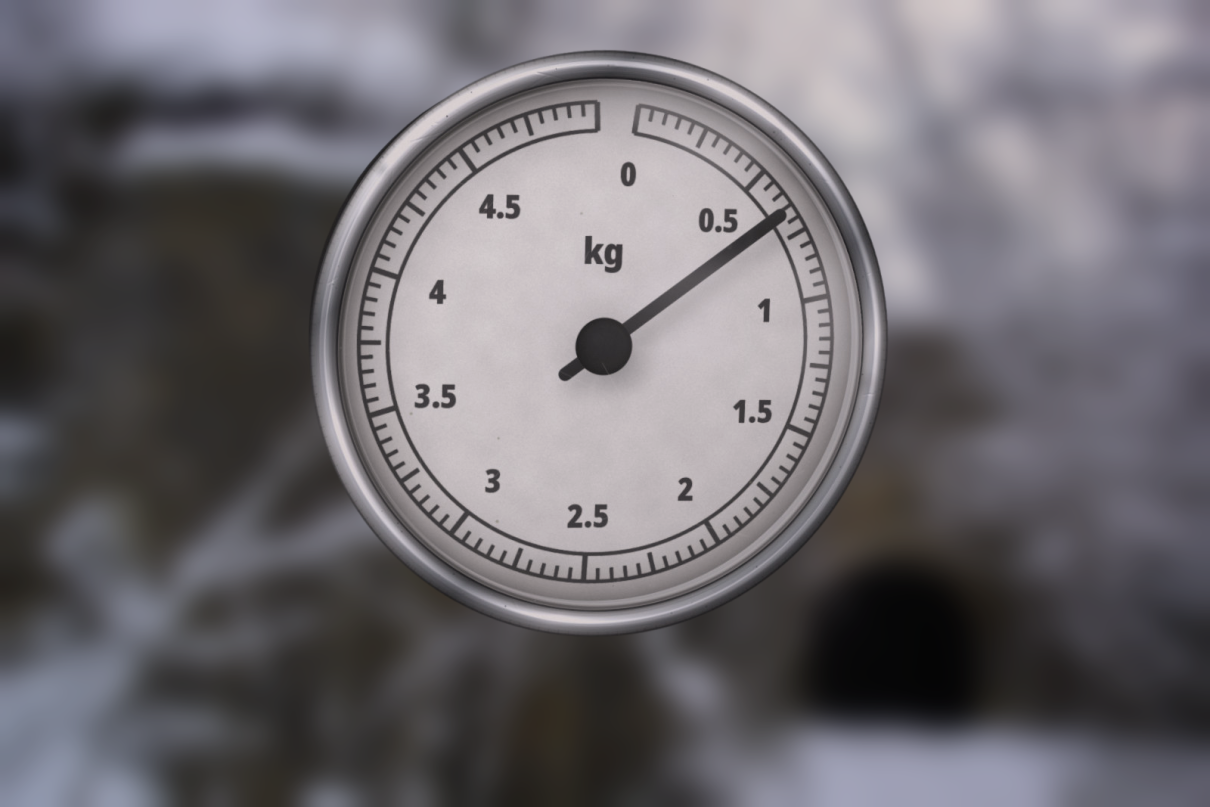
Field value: 0.65 kg
